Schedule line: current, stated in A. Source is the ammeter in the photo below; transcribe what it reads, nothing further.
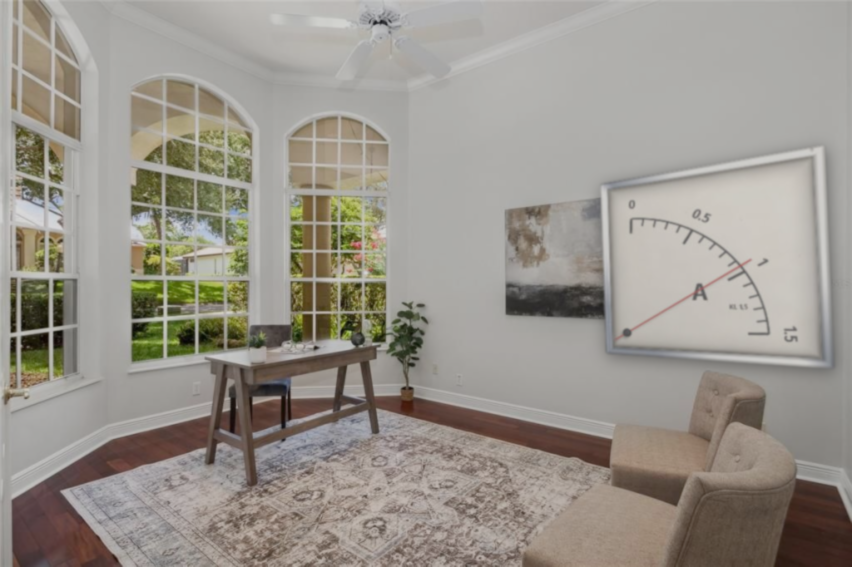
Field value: 0.95 A
